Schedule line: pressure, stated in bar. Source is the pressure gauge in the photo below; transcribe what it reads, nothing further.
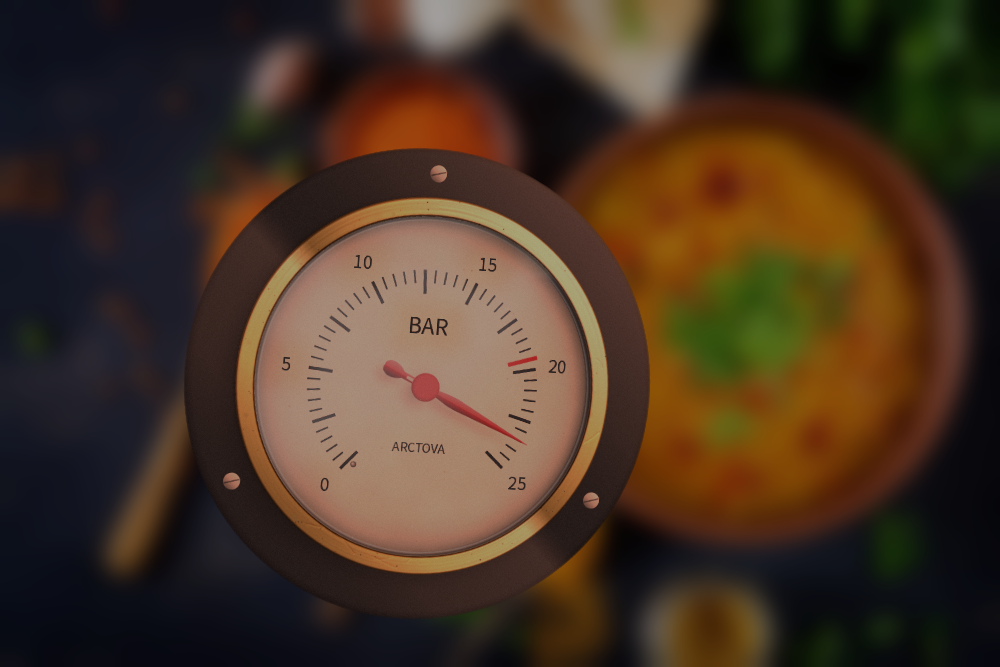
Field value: 23.5 bar
